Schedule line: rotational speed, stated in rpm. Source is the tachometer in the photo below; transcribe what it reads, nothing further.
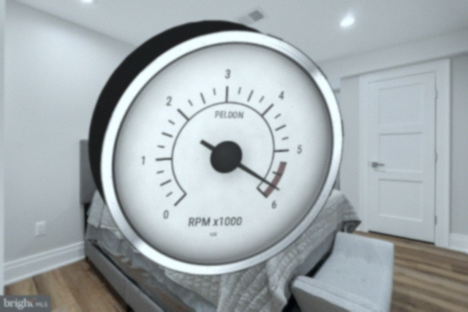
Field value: 5750 rpm
